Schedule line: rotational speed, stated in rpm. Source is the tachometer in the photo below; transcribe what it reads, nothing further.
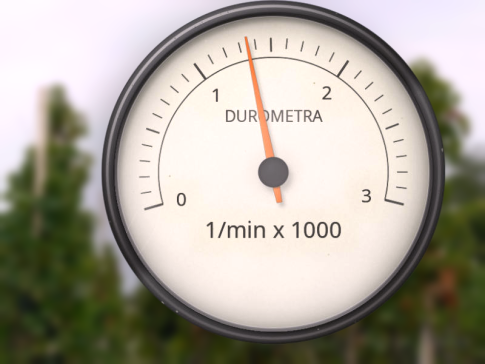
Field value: 1350 rpm
